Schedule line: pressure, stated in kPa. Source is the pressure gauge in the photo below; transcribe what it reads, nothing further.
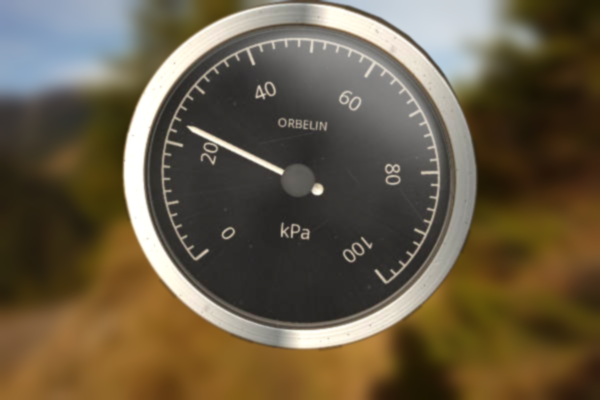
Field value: 24 kPa
